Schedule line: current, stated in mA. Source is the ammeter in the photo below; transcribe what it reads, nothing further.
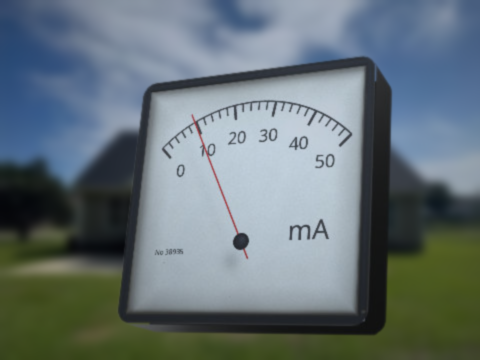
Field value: 10 mA
